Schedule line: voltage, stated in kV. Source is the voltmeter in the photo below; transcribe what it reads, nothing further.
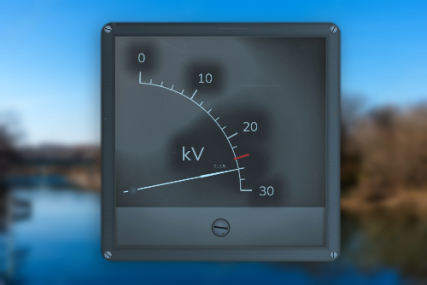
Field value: 26 kV
